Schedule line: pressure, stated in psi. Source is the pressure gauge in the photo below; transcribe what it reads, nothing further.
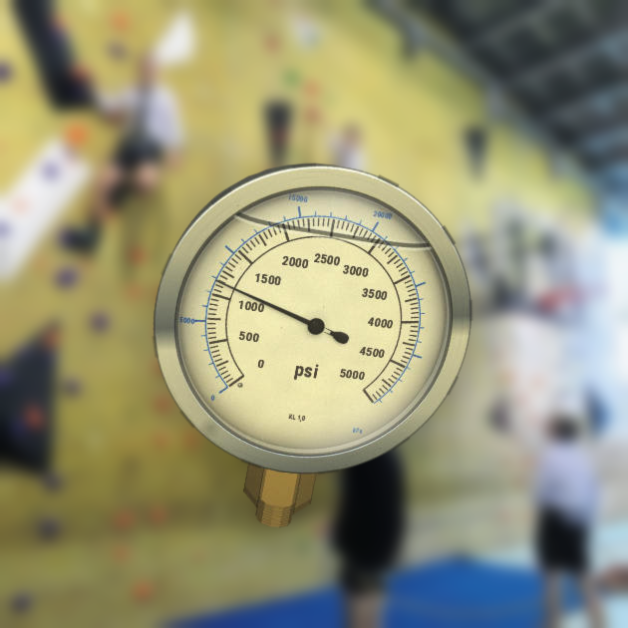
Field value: 1150 psi
